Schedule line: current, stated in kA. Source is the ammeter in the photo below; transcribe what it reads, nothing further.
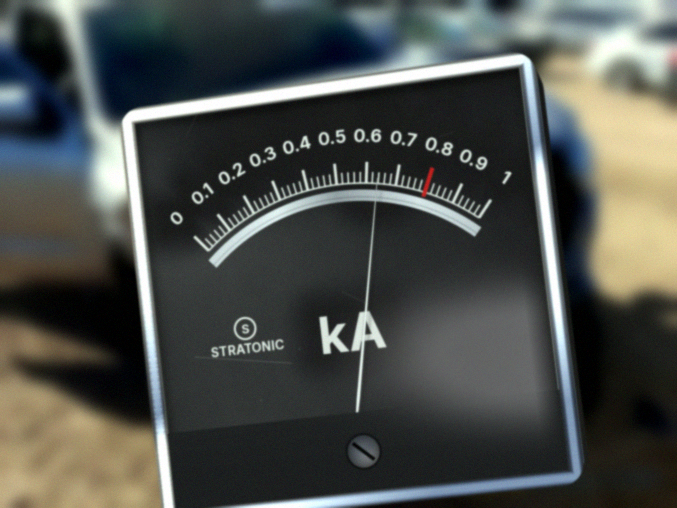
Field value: 0.64 kA
